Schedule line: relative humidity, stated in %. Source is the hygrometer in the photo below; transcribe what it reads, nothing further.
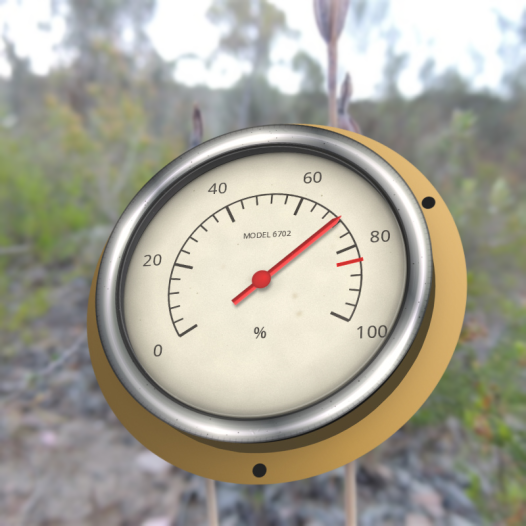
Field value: 72 %
